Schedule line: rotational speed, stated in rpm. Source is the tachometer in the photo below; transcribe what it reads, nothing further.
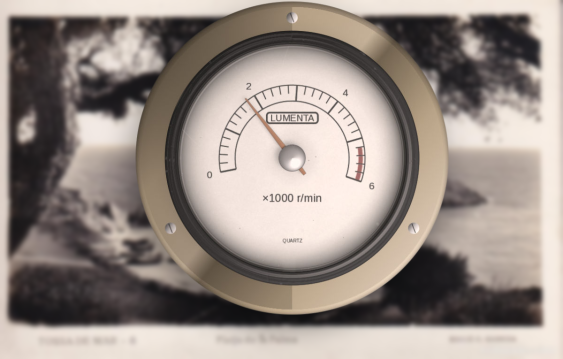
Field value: 1800 rpm
